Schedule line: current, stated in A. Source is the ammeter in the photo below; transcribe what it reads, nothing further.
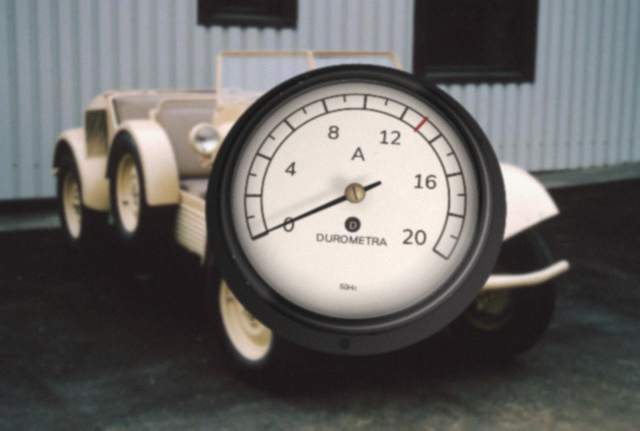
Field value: 0 A
